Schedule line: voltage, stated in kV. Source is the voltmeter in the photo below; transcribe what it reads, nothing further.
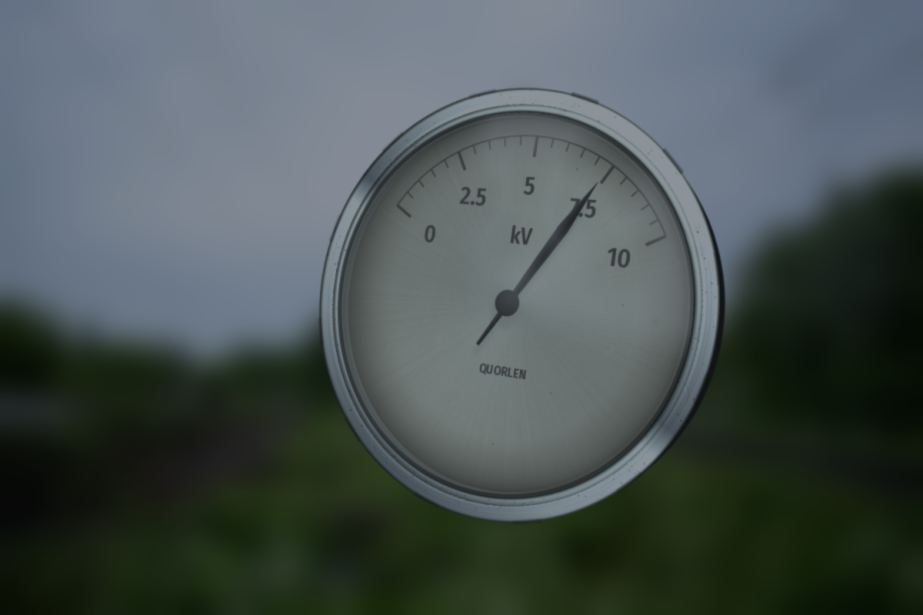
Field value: 7.5 kV
